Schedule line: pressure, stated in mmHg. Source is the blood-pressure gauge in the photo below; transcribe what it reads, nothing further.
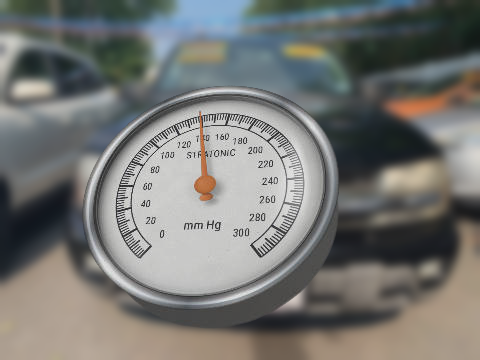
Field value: 140 mmHg
